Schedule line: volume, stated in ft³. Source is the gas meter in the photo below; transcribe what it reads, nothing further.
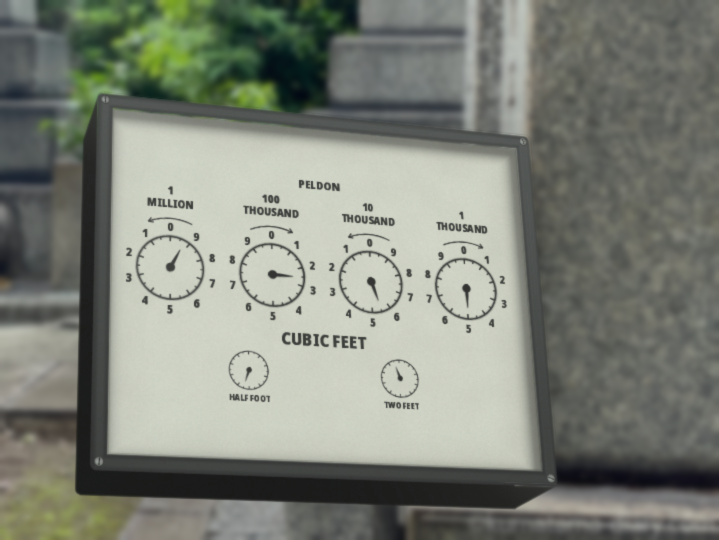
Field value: 925500 ft³
